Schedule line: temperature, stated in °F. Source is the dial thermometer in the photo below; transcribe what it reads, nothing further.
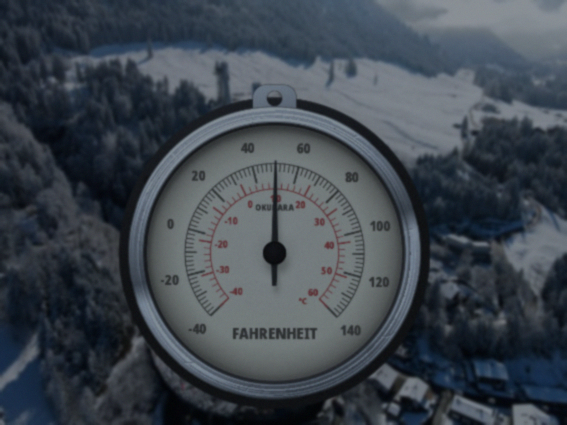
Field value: 50 °F
